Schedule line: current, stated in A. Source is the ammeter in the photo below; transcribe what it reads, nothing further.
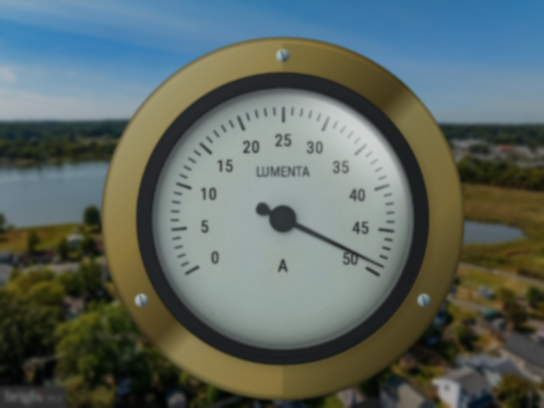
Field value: 49 A
